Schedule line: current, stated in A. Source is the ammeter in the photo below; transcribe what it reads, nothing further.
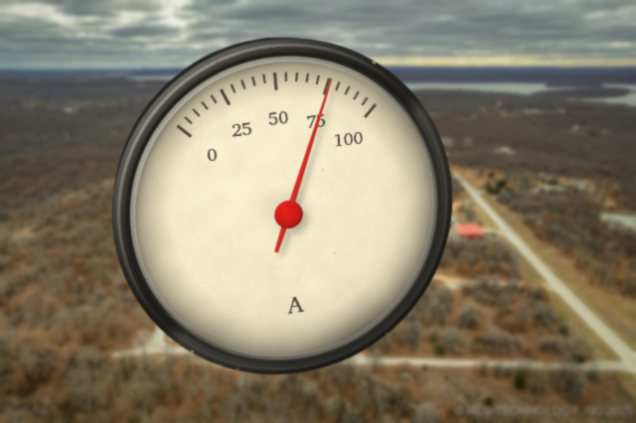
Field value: 75 A
